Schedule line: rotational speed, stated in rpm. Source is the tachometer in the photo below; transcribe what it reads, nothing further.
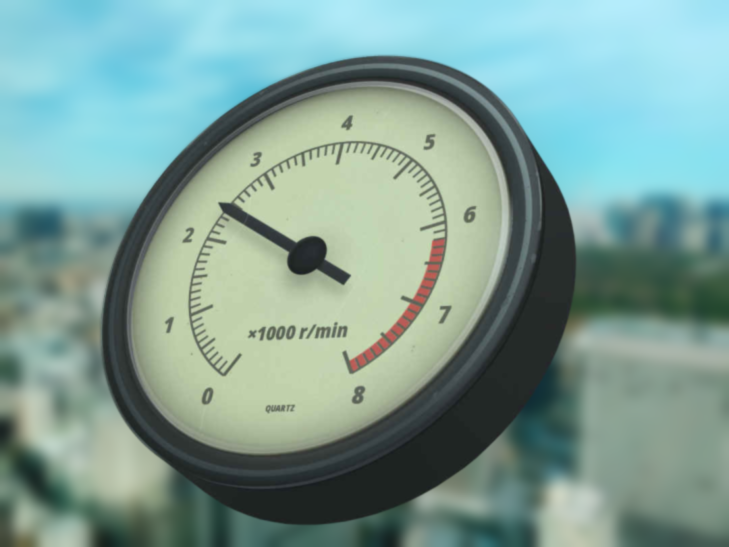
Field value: 2400 rpm
